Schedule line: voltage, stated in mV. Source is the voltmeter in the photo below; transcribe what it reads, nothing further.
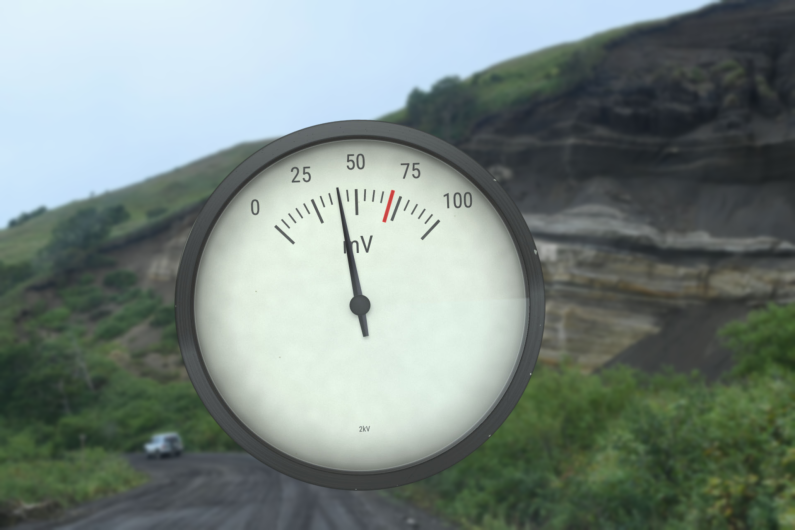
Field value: 40 mV
